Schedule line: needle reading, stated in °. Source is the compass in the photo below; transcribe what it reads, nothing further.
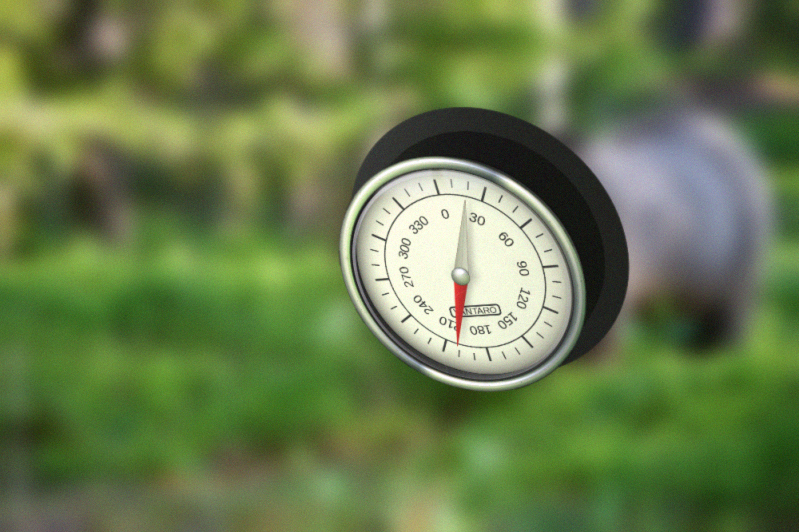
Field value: 200 °
